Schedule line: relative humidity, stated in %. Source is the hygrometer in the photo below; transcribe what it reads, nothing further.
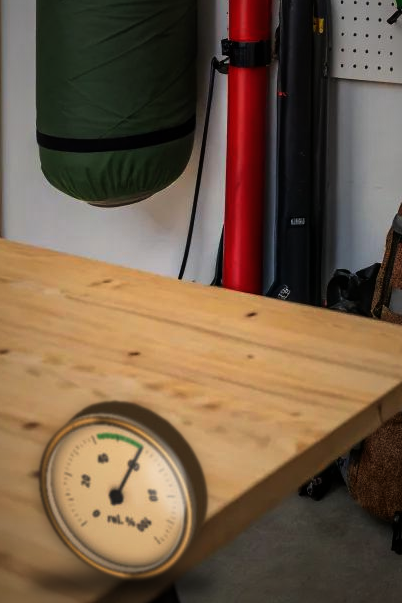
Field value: 60 %
